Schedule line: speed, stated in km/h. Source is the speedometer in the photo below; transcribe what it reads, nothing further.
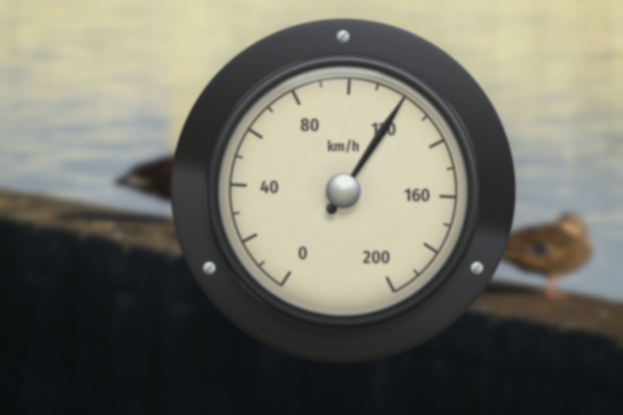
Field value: 120 km/h
